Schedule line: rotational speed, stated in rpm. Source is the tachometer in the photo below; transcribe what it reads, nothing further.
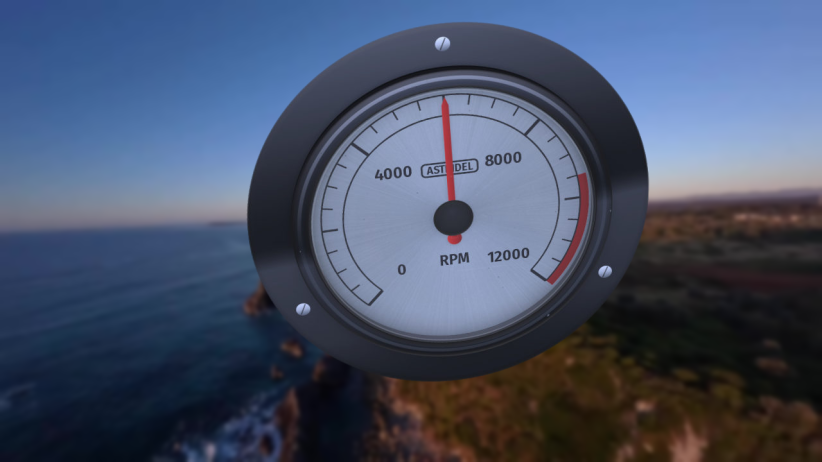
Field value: 6000 rpm
